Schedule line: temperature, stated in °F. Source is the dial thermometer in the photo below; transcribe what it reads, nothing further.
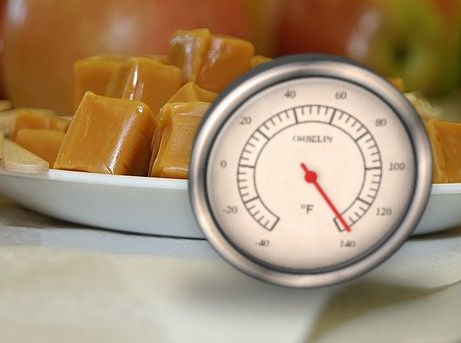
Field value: 136 °F
